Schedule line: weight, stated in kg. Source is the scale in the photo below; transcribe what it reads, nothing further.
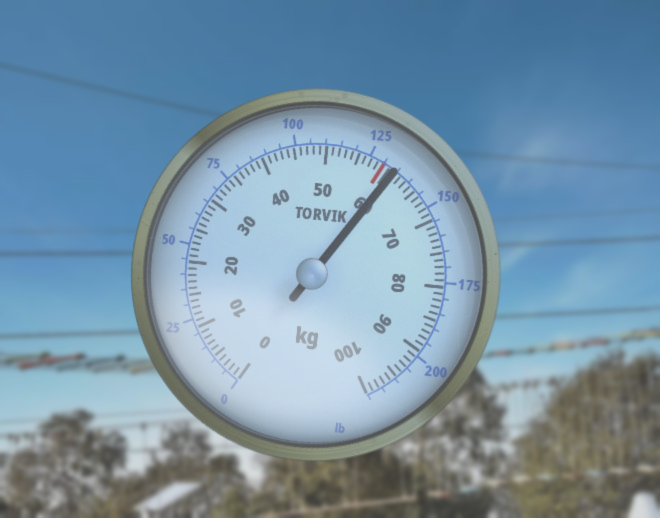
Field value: 61 kg
